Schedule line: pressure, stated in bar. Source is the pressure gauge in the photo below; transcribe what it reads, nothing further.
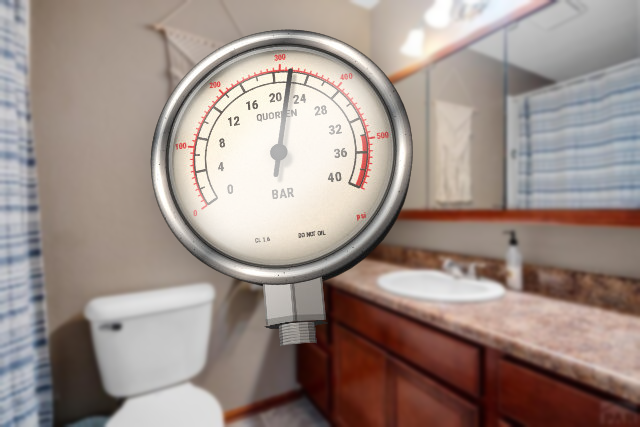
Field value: 22 bar
